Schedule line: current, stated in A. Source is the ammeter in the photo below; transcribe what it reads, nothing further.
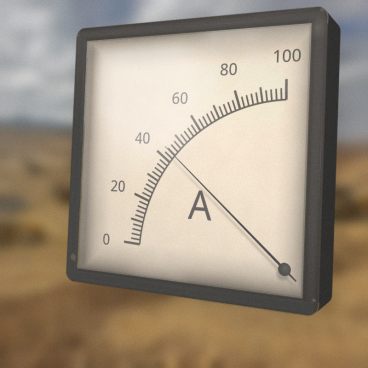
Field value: 44 A
